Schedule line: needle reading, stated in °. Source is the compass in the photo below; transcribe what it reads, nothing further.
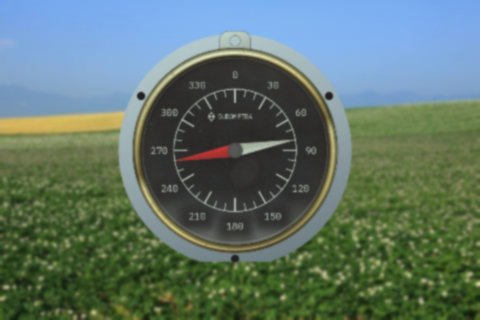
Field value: 260 °
